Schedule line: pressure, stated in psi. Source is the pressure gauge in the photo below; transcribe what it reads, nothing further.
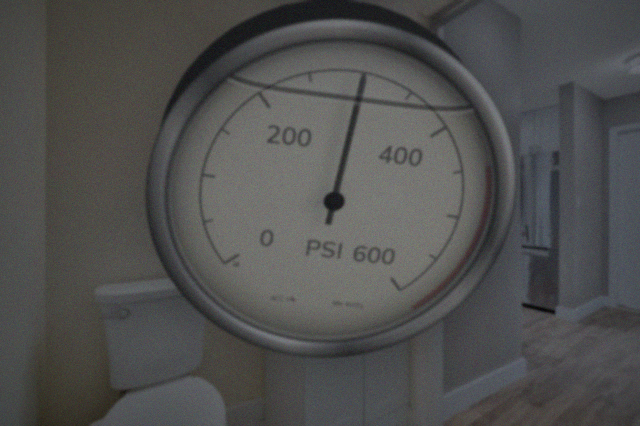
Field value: 300 psi
